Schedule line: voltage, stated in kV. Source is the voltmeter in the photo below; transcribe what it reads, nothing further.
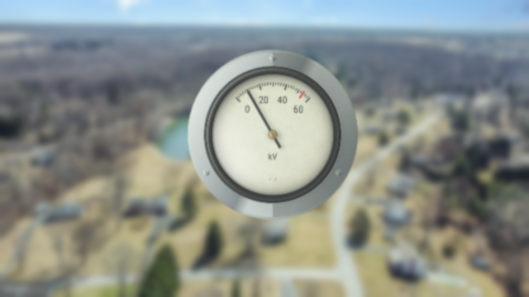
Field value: 10 kV
